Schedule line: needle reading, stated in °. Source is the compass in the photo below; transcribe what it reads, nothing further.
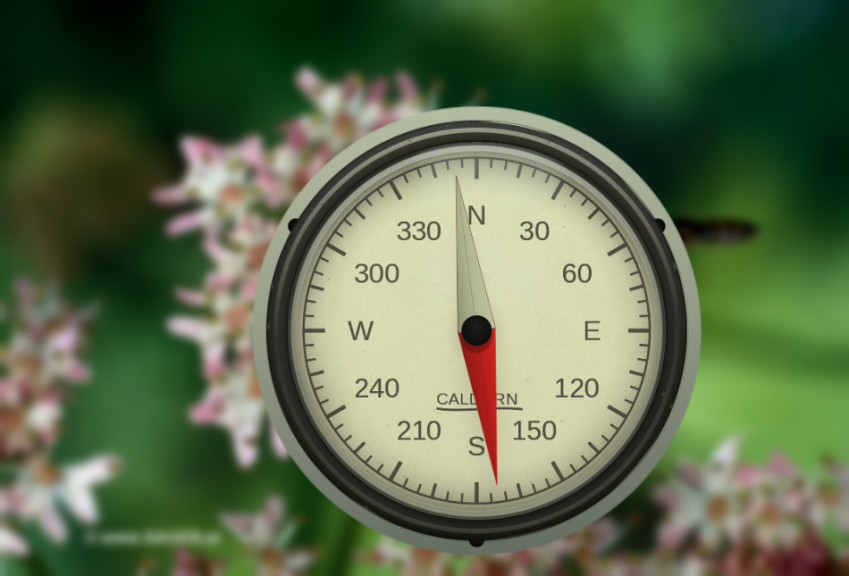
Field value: 172.5 °
